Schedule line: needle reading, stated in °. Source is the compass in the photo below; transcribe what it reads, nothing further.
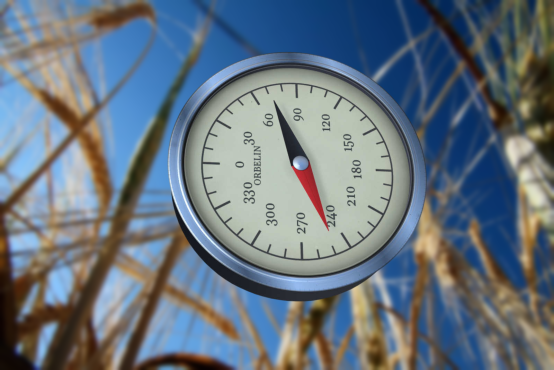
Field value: 250 °
